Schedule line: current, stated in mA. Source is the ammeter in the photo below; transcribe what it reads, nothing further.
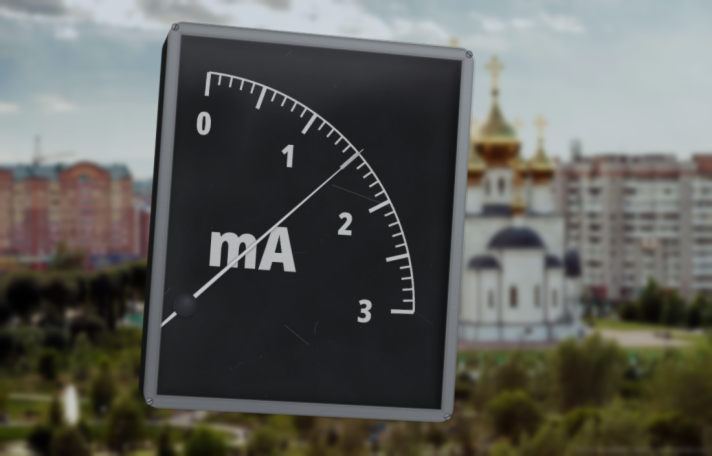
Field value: 1.5 mA
